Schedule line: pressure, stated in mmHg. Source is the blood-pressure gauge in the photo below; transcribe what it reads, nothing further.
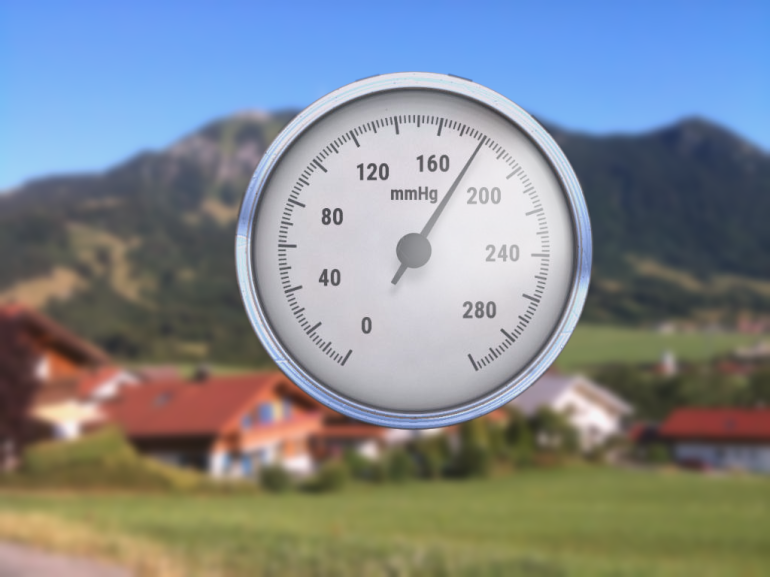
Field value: 180 mmHg
